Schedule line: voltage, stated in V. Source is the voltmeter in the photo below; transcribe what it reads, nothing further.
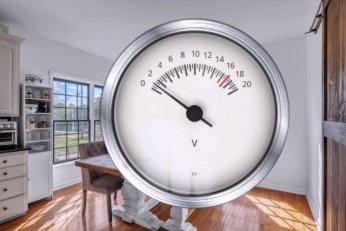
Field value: 1 V
